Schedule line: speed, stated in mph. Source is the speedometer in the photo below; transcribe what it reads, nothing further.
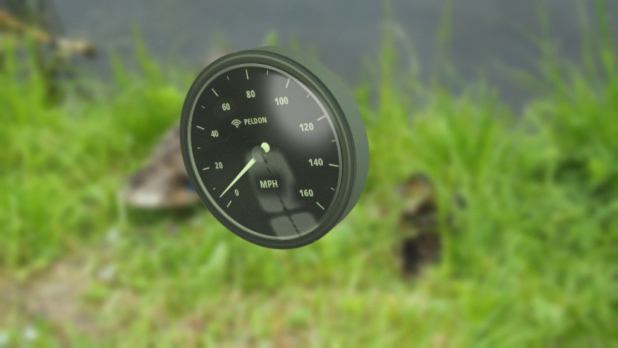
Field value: 5 mph
